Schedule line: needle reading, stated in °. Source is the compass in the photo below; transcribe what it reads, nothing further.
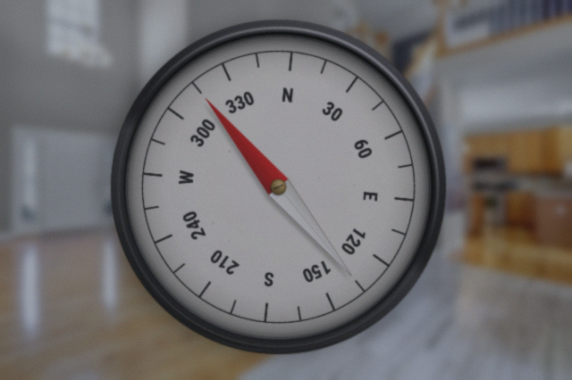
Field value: 315 °
